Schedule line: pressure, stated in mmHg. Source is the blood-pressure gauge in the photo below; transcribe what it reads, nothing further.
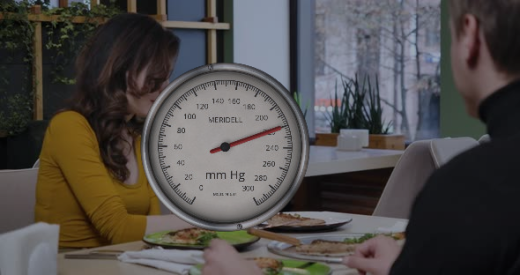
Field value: 220 mmHg
